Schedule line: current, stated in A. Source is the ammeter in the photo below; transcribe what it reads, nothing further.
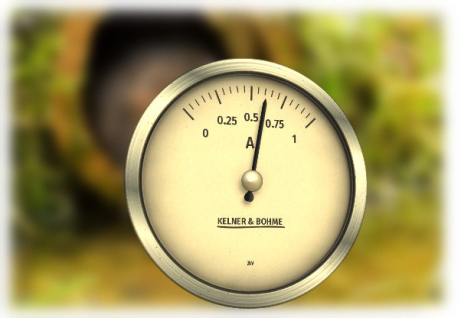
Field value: 0.6 A
